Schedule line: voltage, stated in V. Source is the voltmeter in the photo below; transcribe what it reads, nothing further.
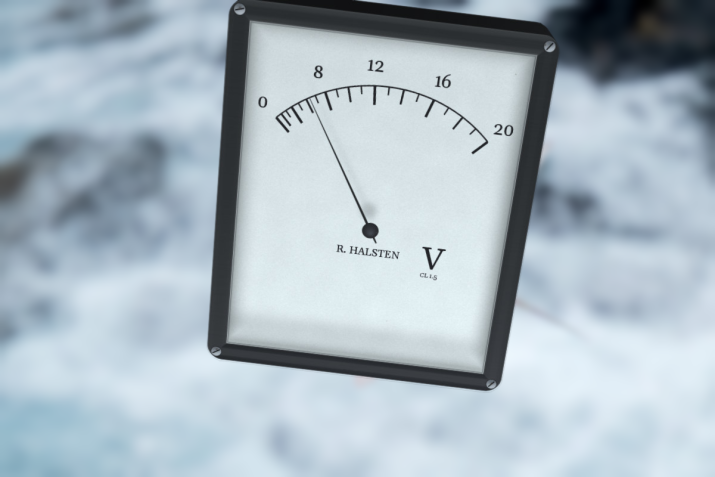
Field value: 6.5 V
